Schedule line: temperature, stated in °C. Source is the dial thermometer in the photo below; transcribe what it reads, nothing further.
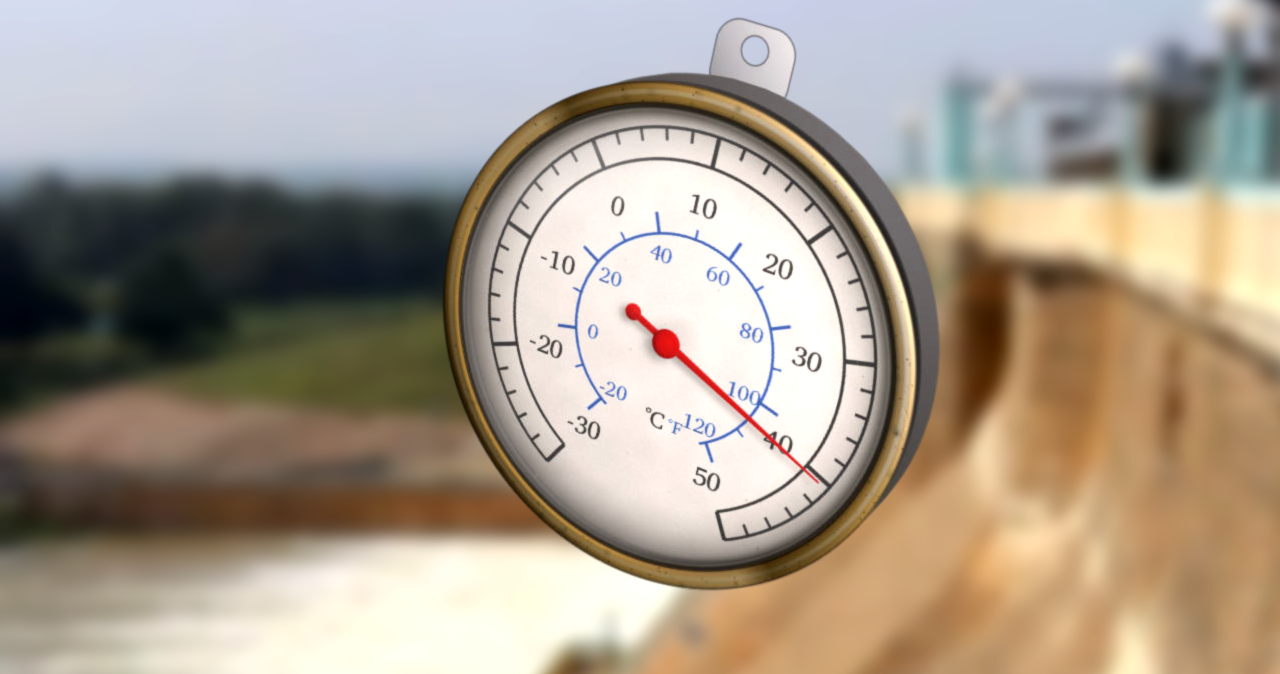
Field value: 40 °C
